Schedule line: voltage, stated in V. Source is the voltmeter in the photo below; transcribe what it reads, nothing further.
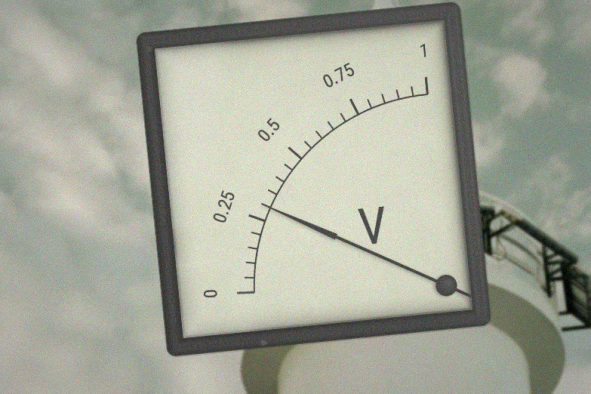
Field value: 0.3 V
